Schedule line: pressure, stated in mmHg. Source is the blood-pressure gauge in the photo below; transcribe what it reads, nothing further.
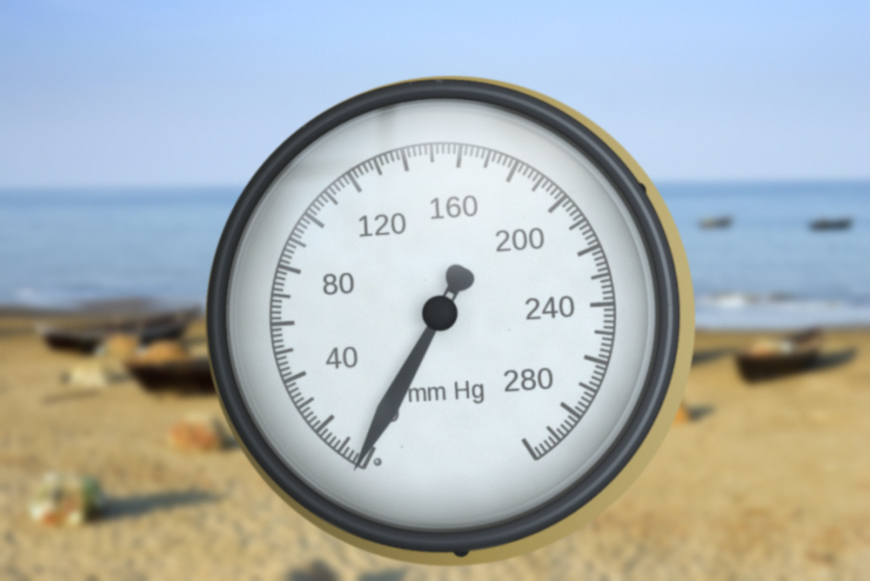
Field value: 2 mmHg
